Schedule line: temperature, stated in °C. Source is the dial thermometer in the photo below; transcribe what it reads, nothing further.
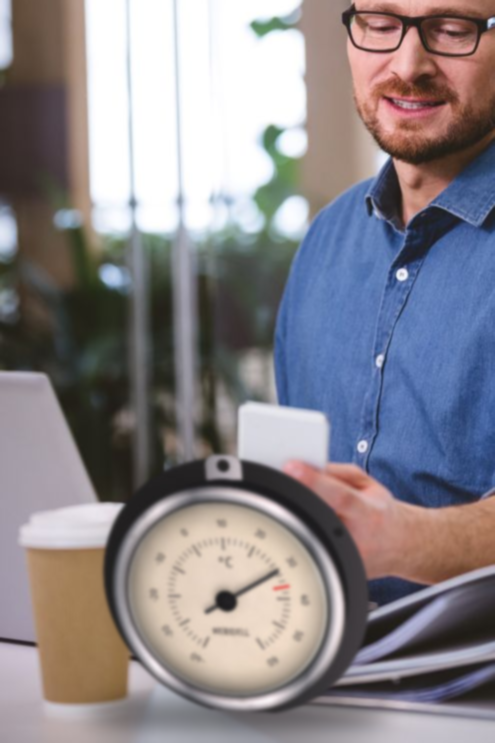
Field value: 30 °C
